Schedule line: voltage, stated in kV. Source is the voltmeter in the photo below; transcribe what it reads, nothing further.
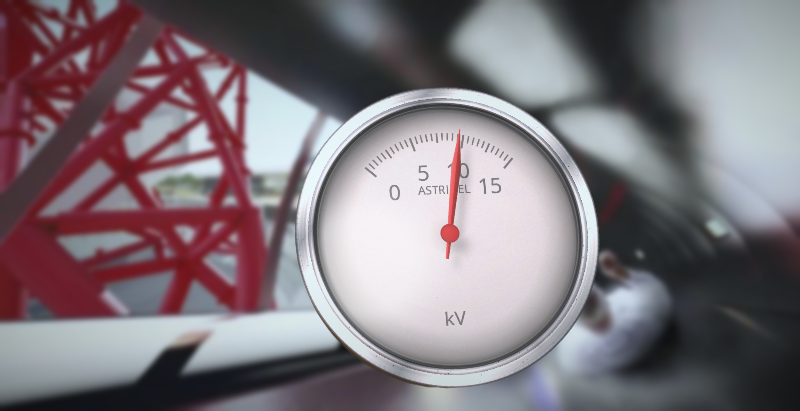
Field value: 9.5 kV
